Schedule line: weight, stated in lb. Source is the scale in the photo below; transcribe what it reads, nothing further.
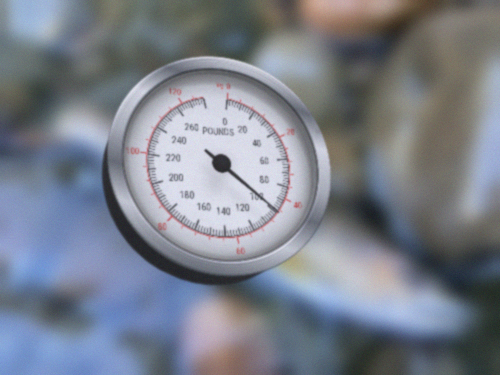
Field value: 100 lb
